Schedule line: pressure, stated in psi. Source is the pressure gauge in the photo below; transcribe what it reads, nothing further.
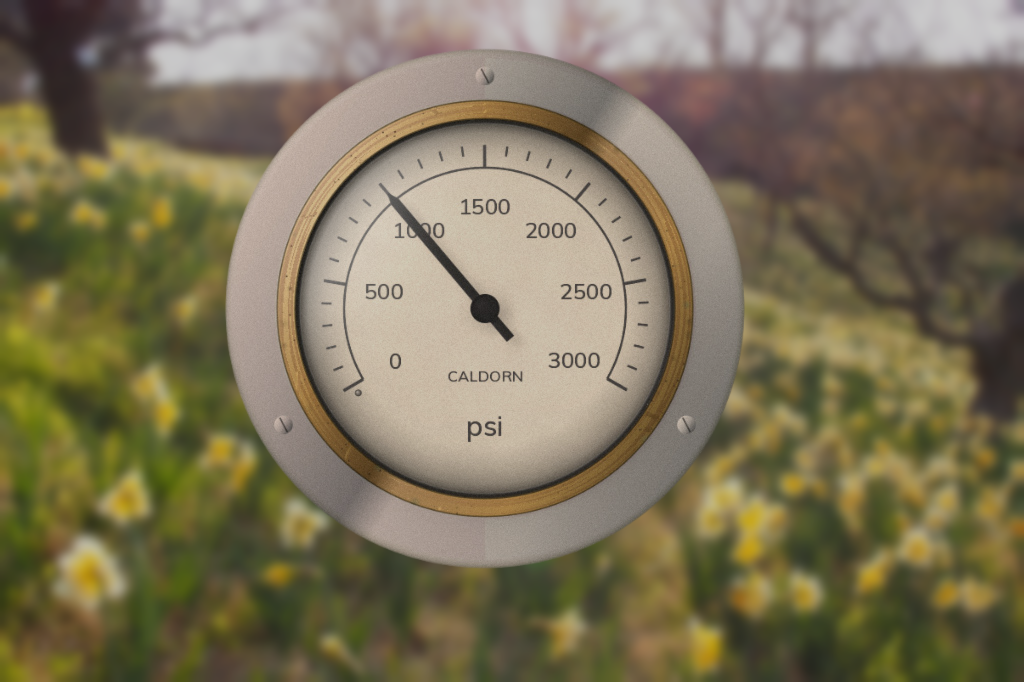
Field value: 1000 psi
